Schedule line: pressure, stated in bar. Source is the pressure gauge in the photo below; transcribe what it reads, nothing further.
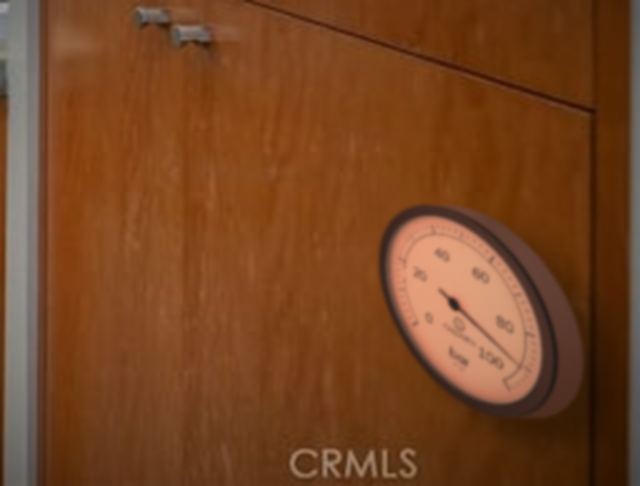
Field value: 90 bar
